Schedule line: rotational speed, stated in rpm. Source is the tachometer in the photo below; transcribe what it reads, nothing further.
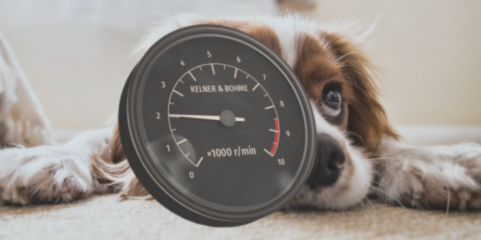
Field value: 2000 rpm
